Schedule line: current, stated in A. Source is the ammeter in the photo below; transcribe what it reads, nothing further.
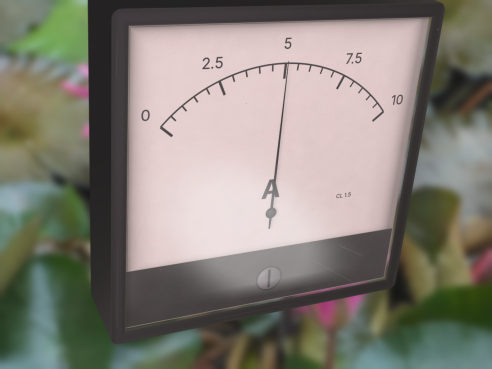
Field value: 5 A
